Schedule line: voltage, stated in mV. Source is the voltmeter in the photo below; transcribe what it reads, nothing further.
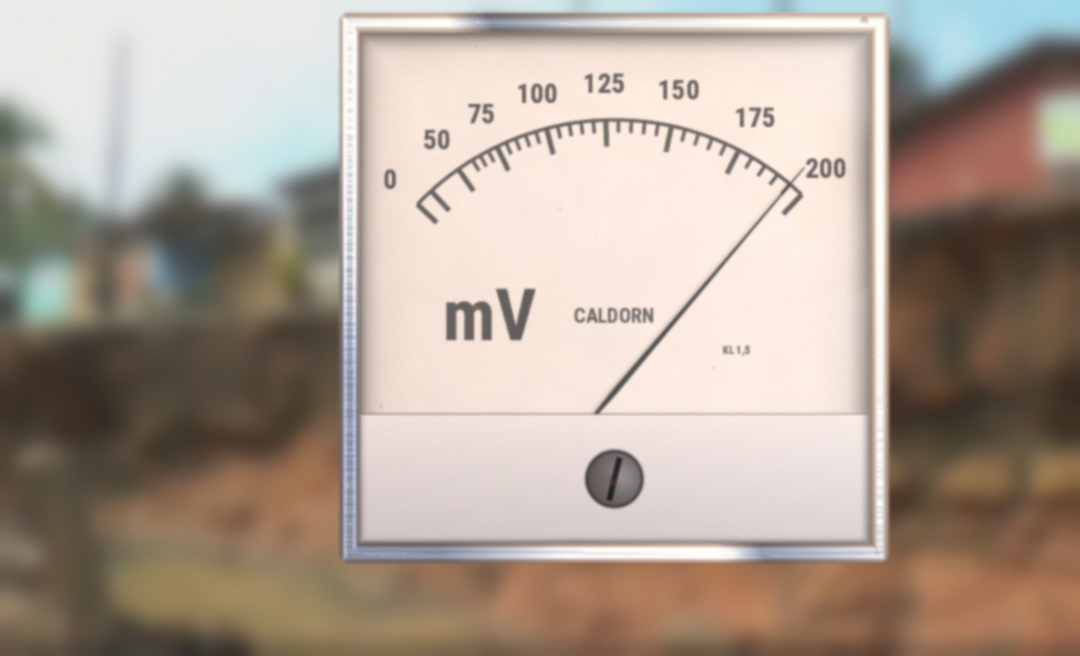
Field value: 195 mV
